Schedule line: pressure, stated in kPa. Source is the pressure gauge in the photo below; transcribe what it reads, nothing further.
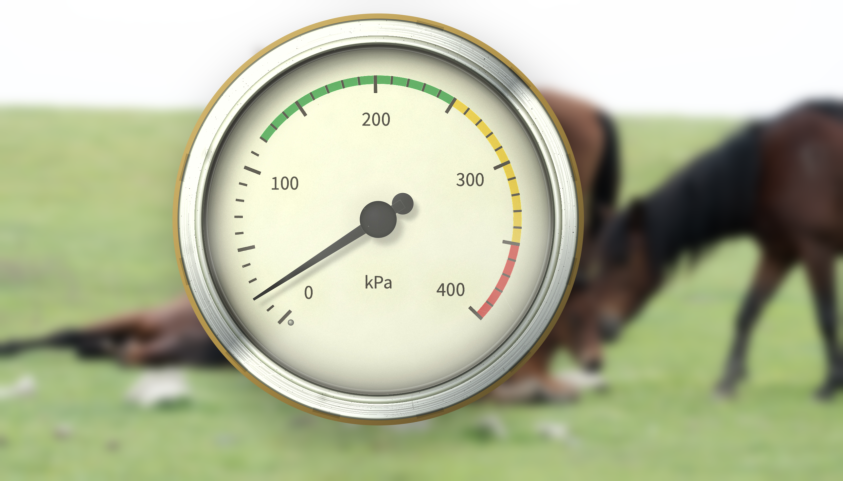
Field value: 20 kPa
